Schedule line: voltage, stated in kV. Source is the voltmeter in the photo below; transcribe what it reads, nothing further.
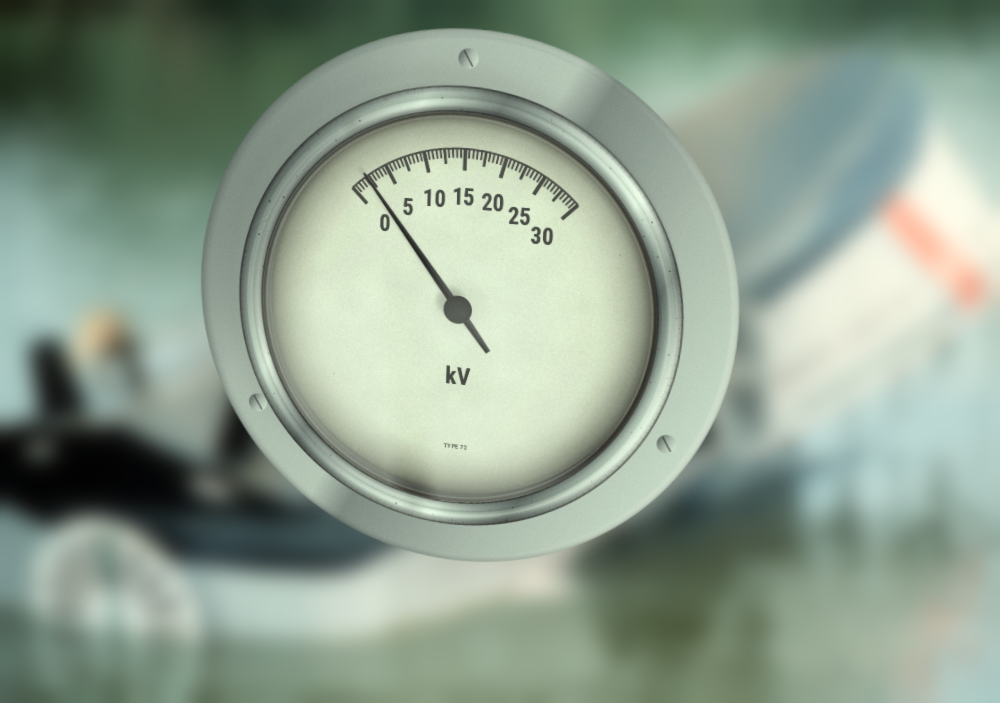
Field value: 2.5 kV
